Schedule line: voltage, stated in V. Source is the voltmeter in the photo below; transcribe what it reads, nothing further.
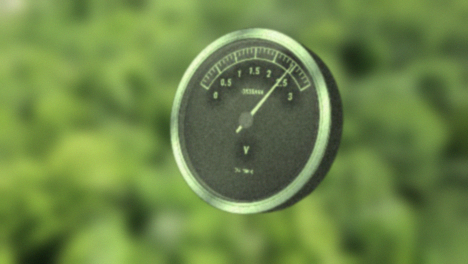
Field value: 2.5 V
